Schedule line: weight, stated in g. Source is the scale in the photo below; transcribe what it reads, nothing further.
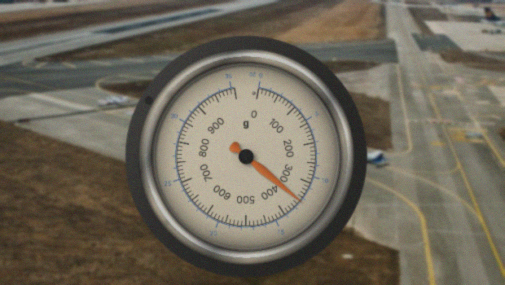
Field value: 350 g
